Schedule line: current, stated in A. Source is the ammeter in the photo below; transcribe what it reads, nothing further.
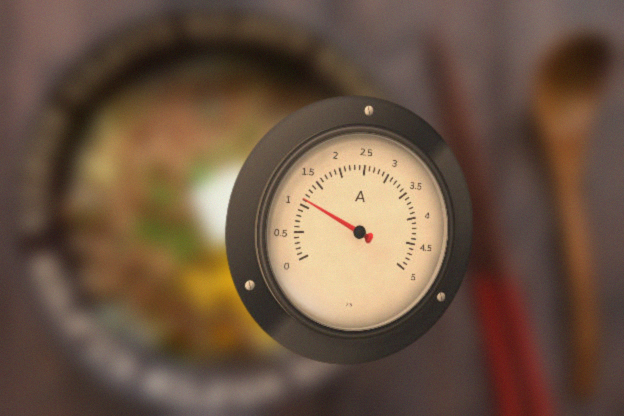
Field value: 1.1 A
